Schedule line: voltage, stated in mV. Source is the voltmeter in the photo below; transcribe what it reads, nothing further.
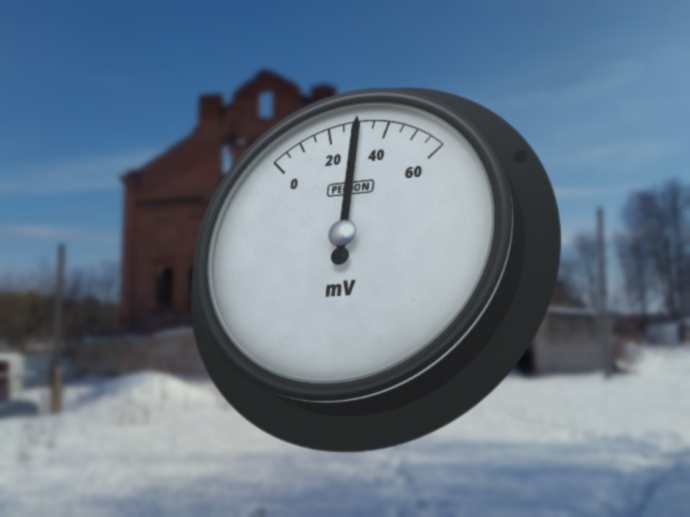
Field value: 30 mV
